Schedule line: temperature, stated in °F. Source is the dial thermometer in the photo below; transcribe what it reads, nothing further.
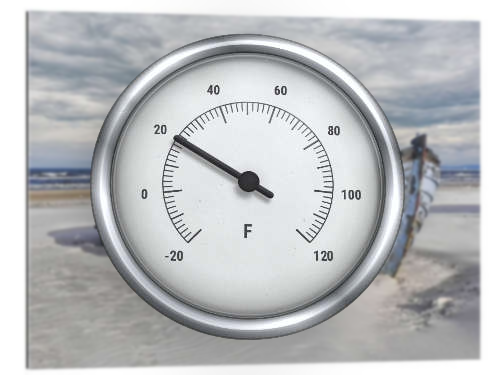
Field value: 20 °F
